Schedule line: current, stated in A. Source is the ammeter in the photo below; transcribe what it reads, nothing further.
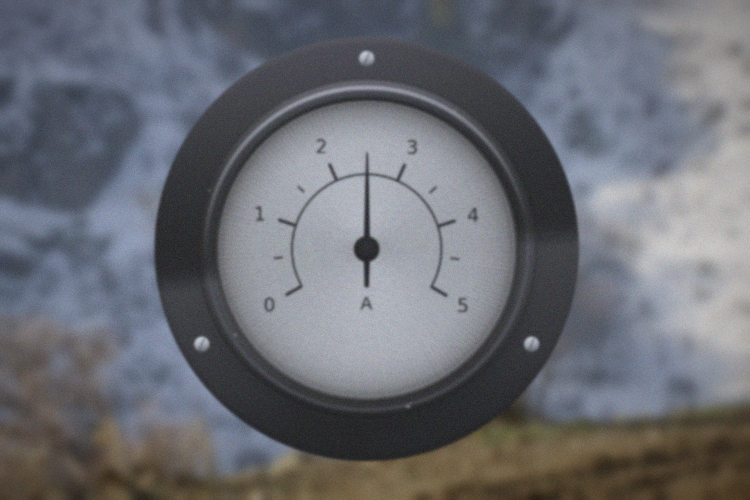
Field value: 2.5 A
